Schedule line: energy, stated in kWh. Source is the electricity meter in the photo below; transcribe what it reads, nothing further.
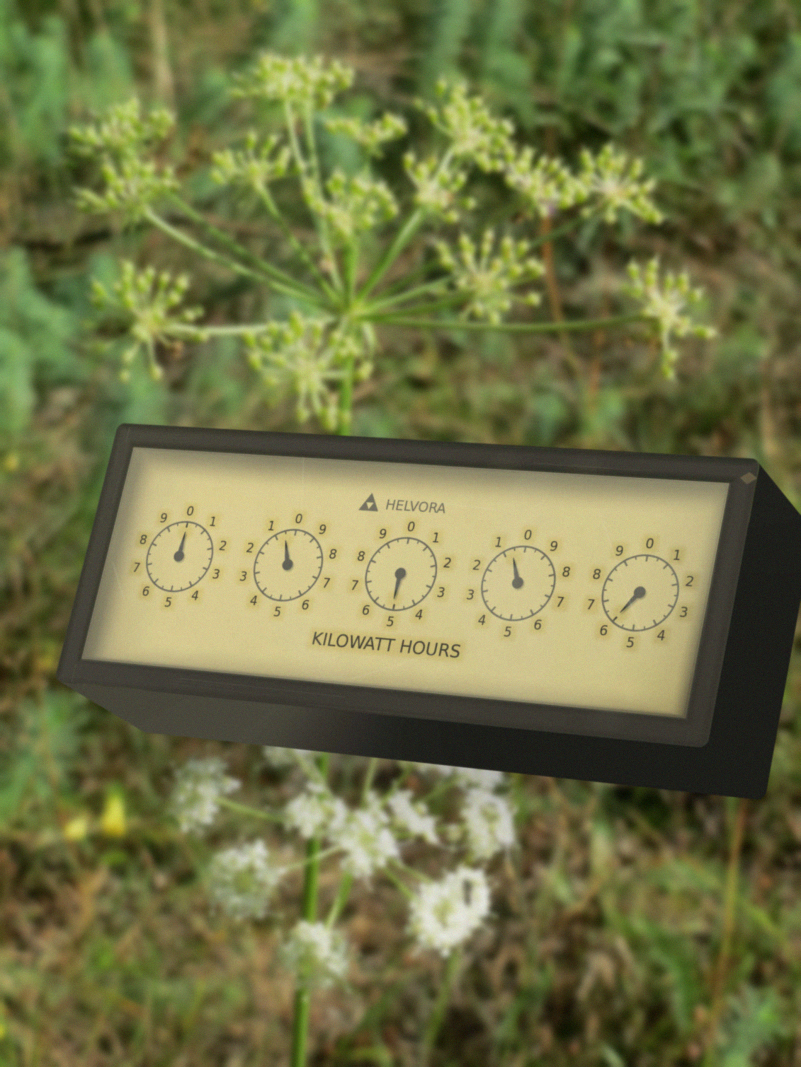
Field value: 506 kWh
